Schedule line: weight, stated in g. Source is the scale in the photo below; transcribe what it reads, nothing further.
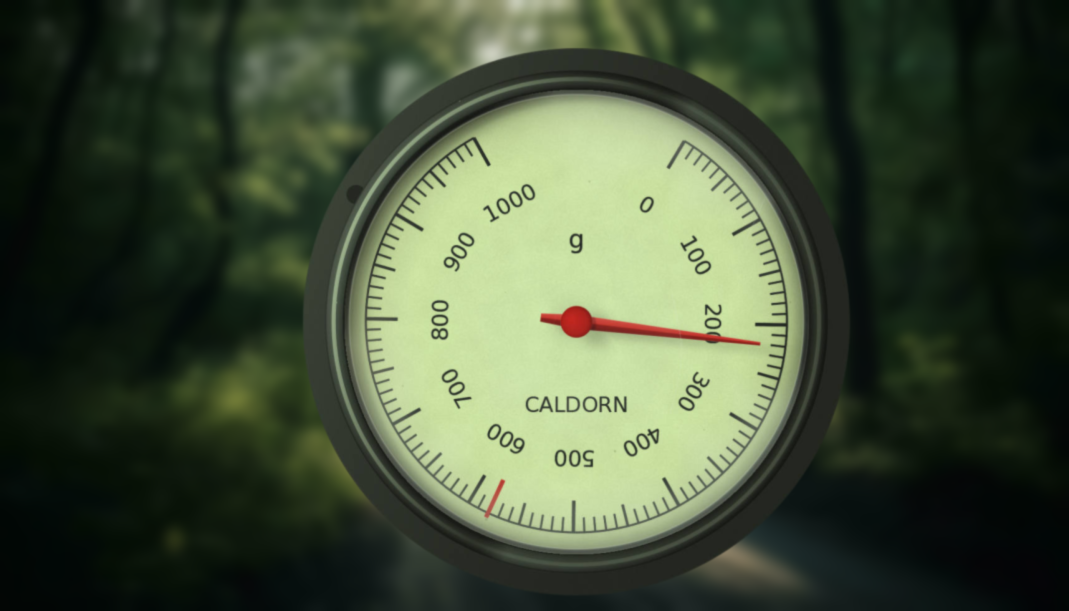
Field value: 220 g
